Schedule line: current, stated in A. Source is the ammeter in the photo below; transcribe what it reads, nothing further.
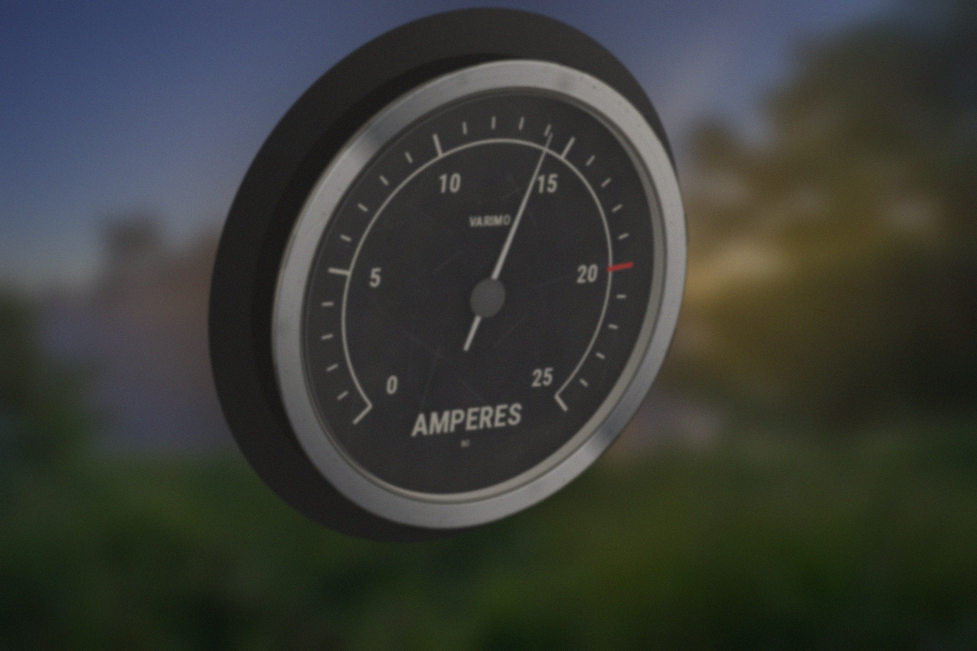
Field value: 14 A
